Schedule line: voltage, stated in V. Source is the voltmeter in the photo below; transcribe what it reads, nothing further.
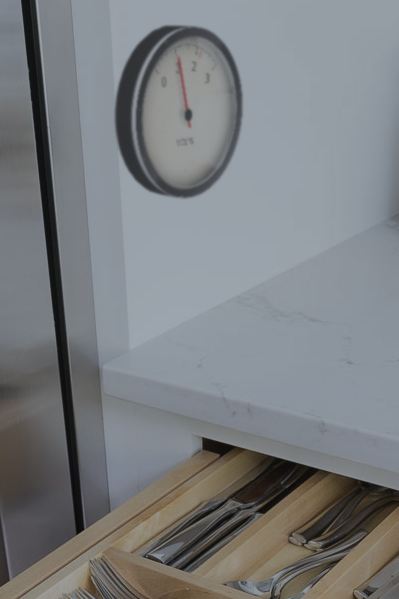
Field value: 1 V
